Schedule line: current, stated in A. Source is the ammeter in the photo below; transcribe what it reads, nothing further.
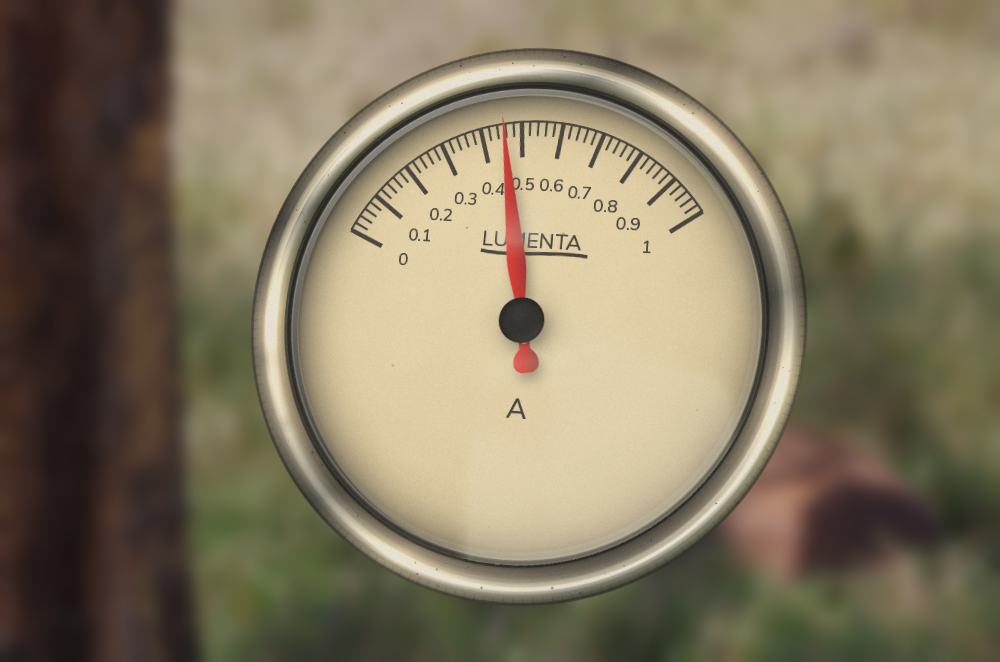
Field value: 0.46 A
